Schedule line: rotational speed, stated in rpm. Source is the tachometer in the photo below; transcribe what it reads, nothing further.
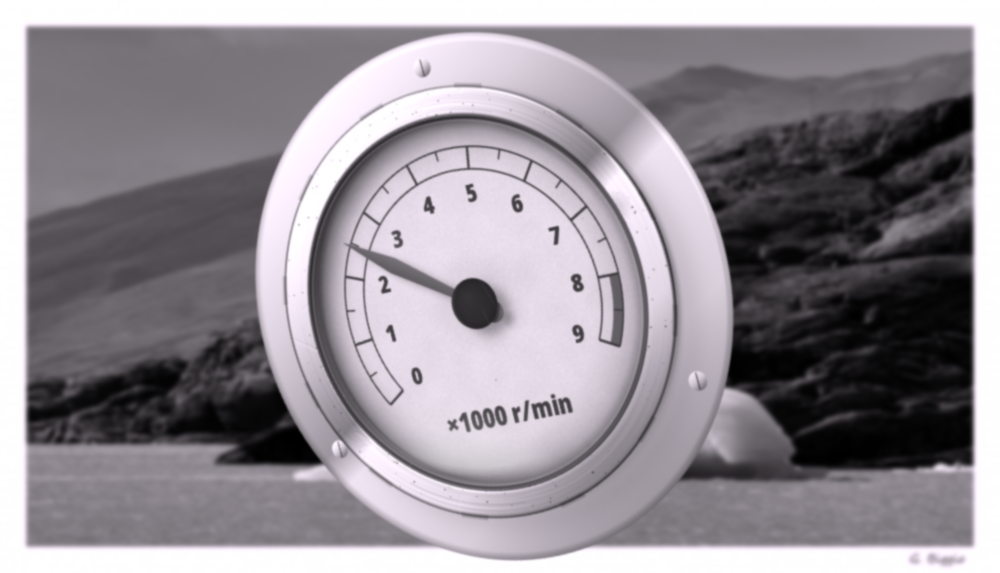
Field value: 2500 rpm
